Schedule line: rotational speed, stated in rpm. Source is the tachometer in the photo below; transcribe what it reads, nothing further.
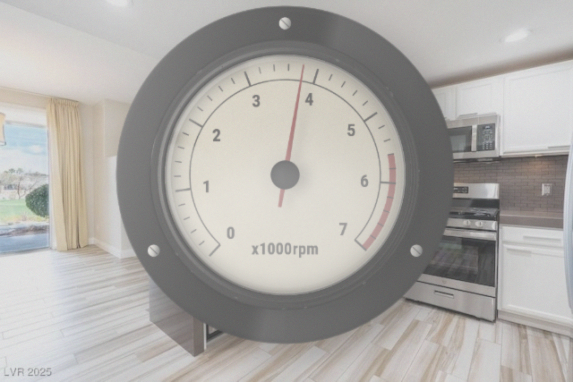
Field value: 3800 rpm
